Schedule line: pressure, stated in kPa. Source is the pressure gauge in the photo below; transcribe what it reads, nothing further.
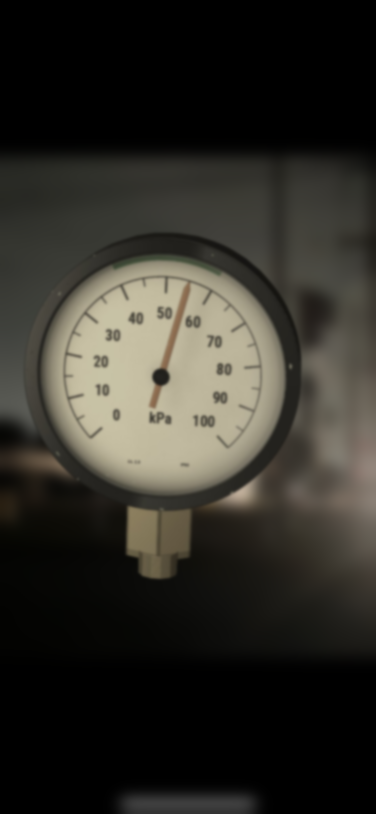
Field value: 55 kPa
